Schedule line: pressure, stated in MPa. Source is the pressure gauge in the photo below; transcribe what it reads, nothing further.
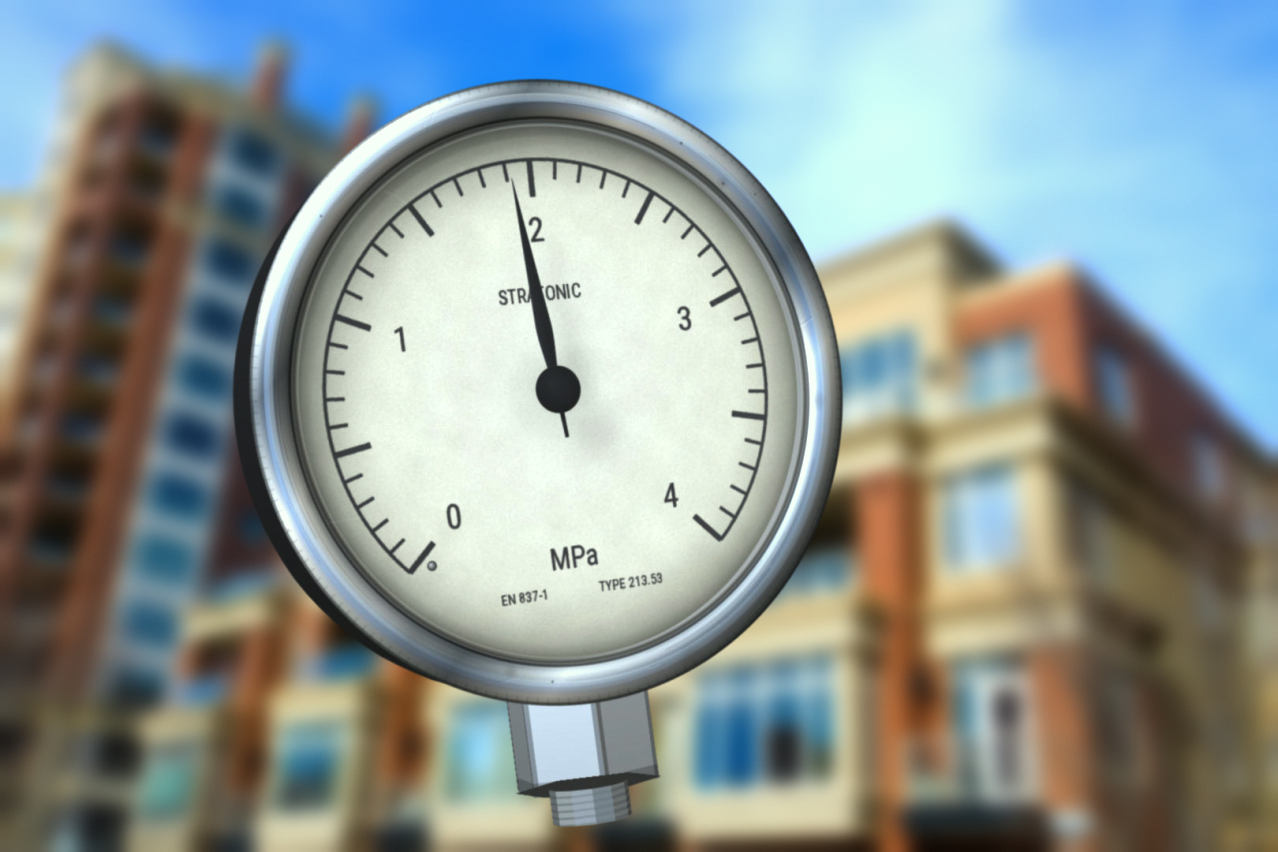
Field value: 1.9 MPa
